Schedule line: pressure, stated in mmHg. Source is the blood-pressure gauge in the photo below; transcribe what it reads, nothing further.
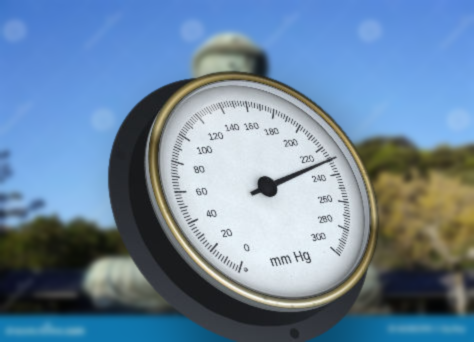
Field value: 230 mmHg
